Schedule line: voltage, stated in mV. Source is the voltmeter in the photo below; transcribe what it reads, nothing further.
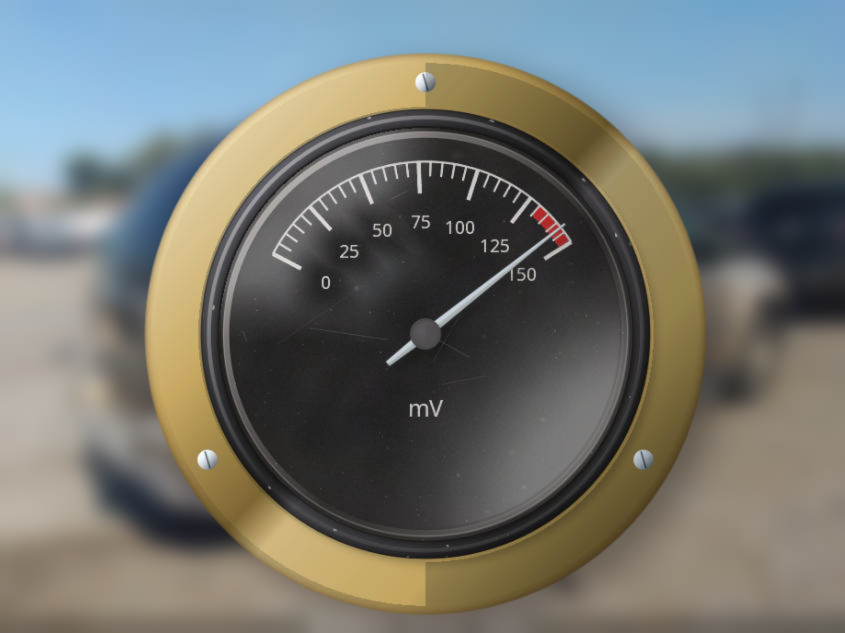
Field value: 142.5 mV
